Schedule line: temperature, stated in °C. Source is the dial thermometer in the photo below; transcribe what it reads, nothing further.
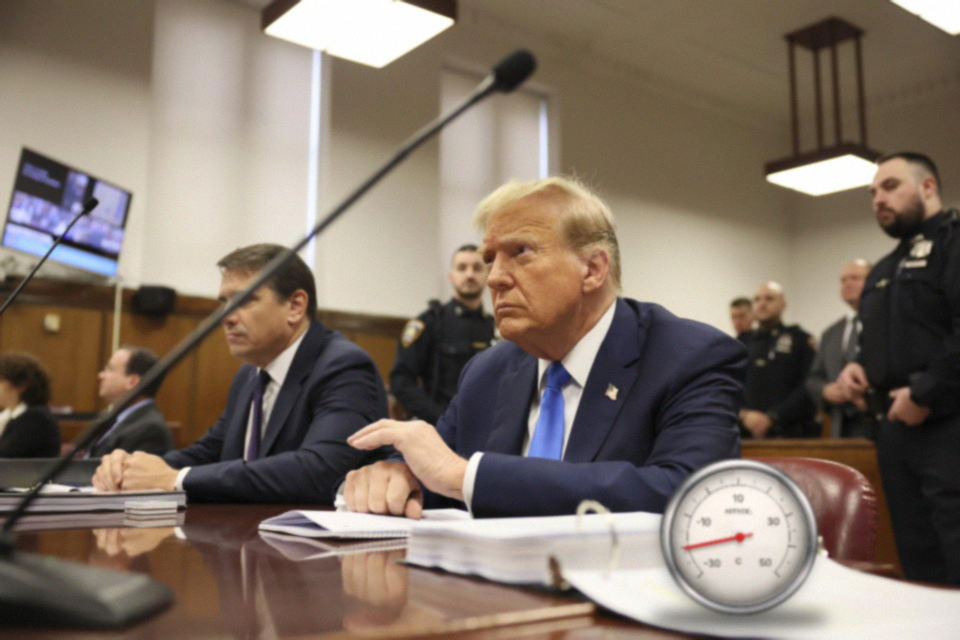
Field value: -20 °C
